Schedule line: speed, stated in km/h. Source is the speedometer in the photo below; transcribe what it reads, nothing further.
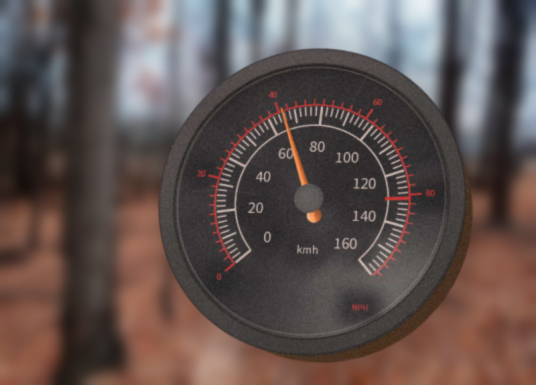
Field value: 66 km/h
